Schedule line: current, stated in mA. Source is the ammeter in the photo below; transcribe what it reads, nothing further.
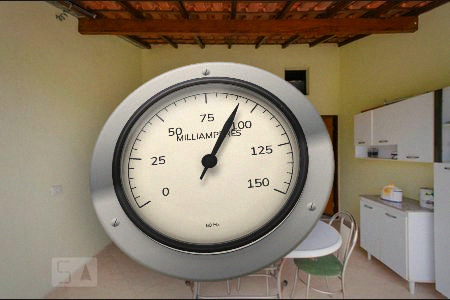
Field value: 92.5 mA
